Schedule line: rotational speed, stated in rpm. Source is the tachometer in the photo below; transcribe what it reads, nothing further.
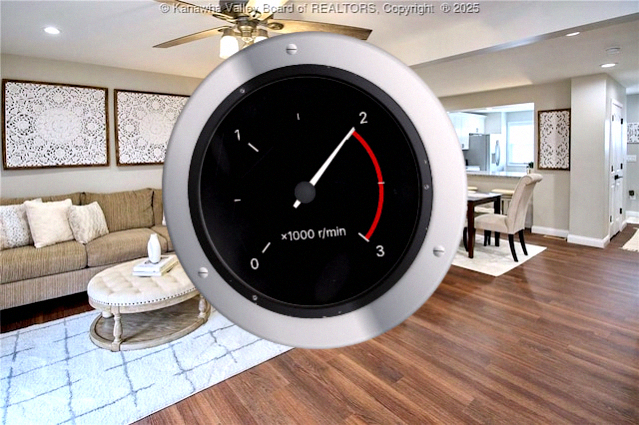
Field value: 2000 rpm
